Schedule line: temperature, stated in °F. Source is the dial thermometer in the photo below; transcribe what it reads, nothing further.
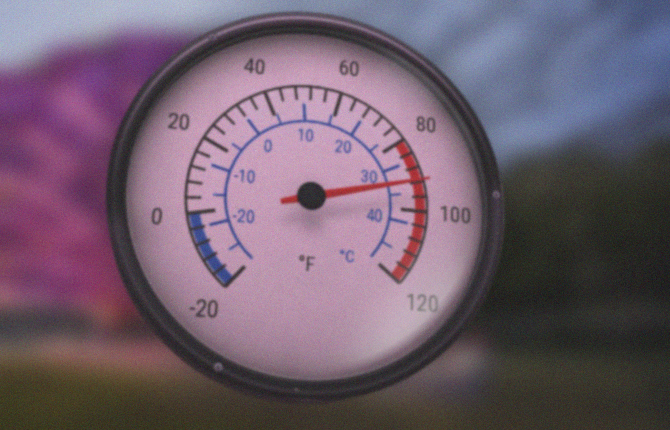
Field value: 92 °F
